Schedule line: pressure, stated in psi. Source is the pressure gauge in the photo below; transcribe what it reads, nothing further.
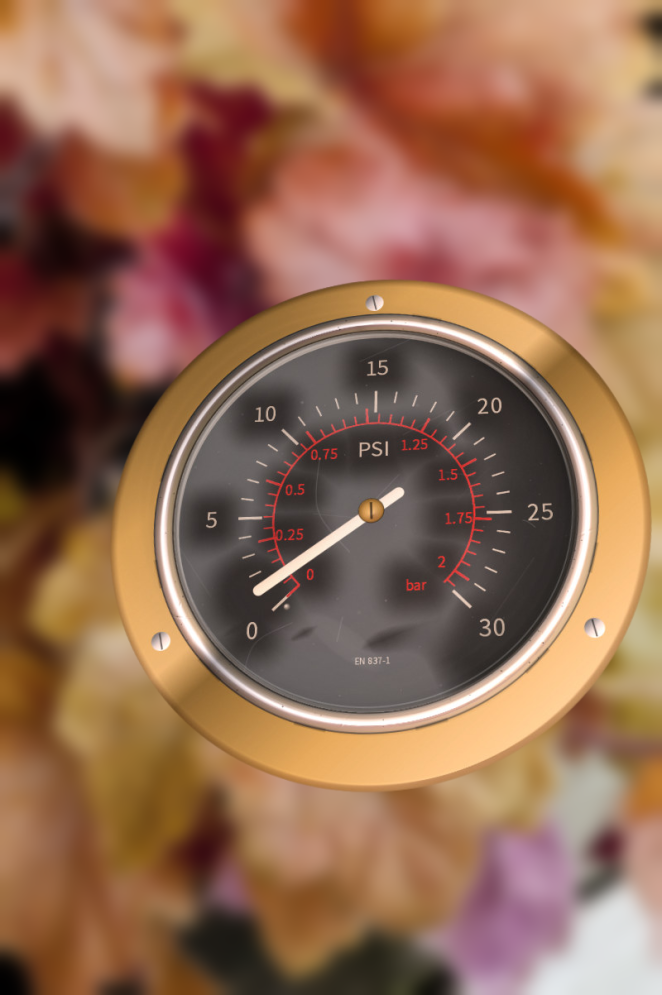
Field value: 1 psi
